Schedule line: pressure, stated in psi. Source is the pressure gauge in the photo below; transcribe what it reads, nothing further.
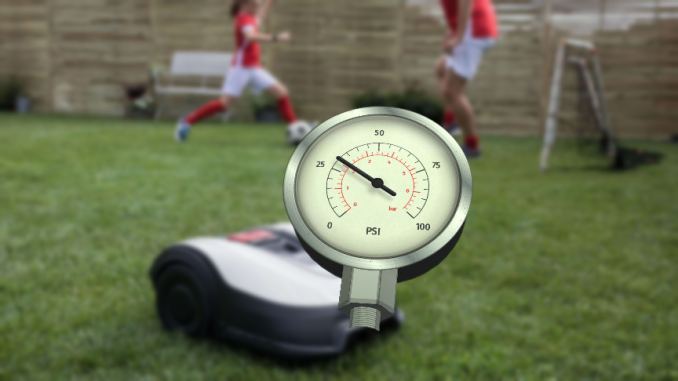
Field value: 30 psi
